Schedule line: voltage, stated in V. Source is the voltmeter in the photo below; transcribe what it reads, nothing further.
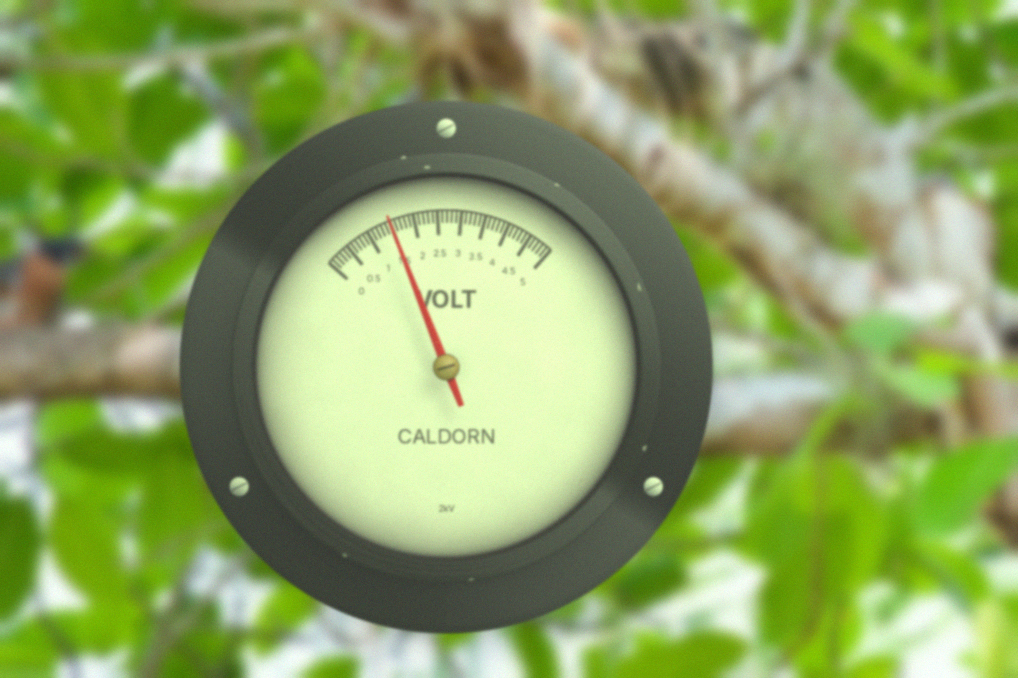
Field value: 1.5 V
